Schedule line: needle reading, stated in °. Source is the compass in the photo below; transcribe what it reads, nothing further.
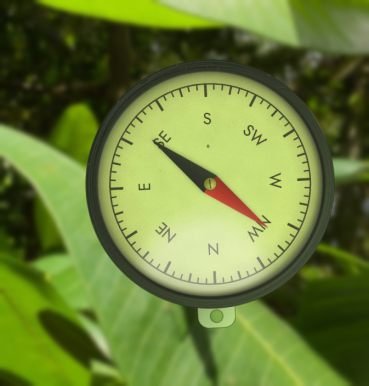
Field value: 310 °
